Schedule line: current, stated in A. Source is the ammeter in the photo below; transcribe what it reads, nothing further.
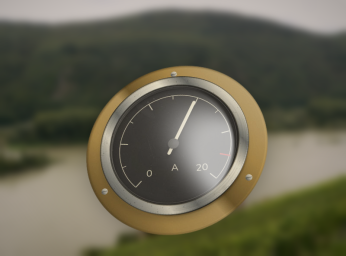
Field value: 12 A
